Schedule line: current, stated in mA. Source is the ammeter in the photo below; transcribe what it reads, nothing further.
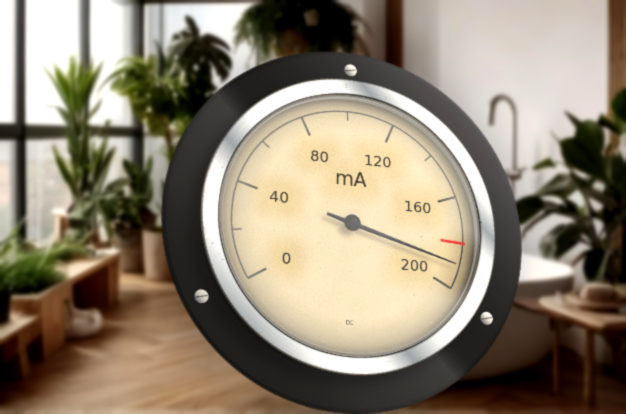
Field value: 190 mA
